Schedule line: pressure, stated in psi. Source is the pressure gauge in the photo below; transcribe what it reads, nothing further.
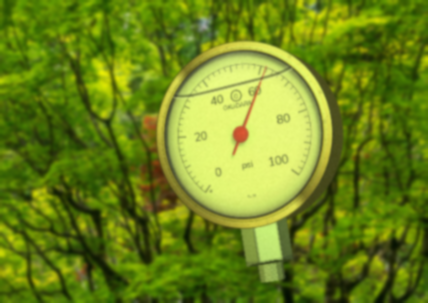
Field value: 62 psi
